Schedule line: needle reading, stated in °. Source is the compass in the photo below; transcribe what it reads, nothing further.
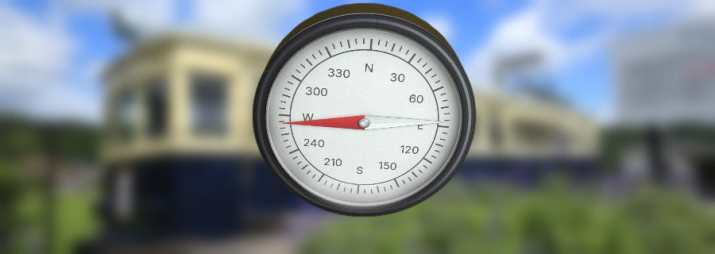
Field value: 265 °
